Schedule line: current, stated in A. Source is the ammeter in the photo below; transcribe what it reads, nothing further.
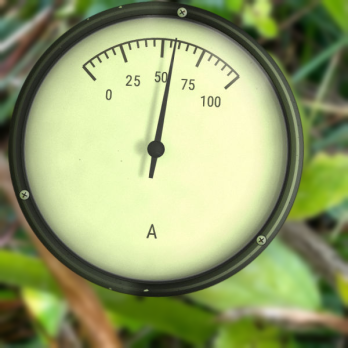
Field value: 57.5 A
